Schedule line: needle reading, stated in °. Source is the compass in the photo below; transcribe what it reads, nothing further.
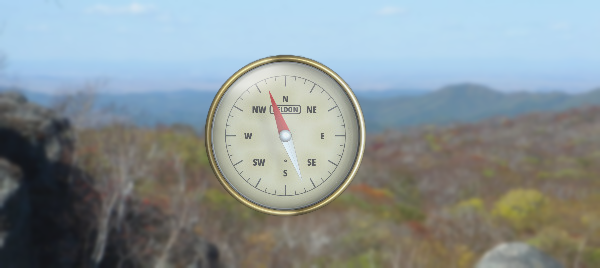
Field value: 340 °
